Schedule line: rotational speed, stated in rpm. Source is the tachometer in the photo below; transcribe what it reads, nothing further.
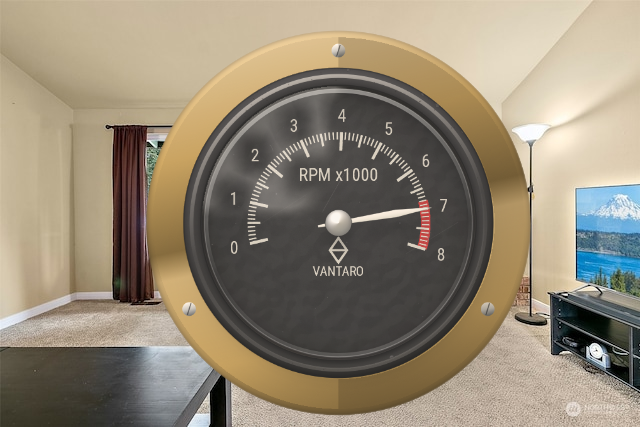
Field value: 7000 rpm
